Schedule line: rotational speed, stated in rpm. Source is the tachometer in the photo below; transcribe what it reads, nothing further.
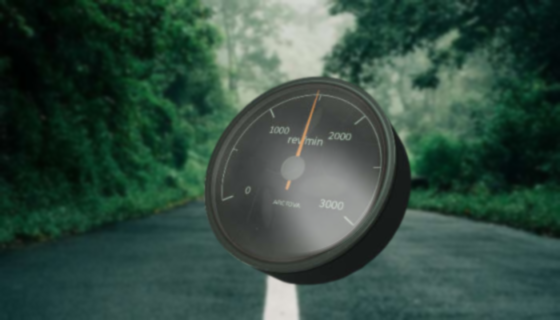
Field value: 1500 rpm
